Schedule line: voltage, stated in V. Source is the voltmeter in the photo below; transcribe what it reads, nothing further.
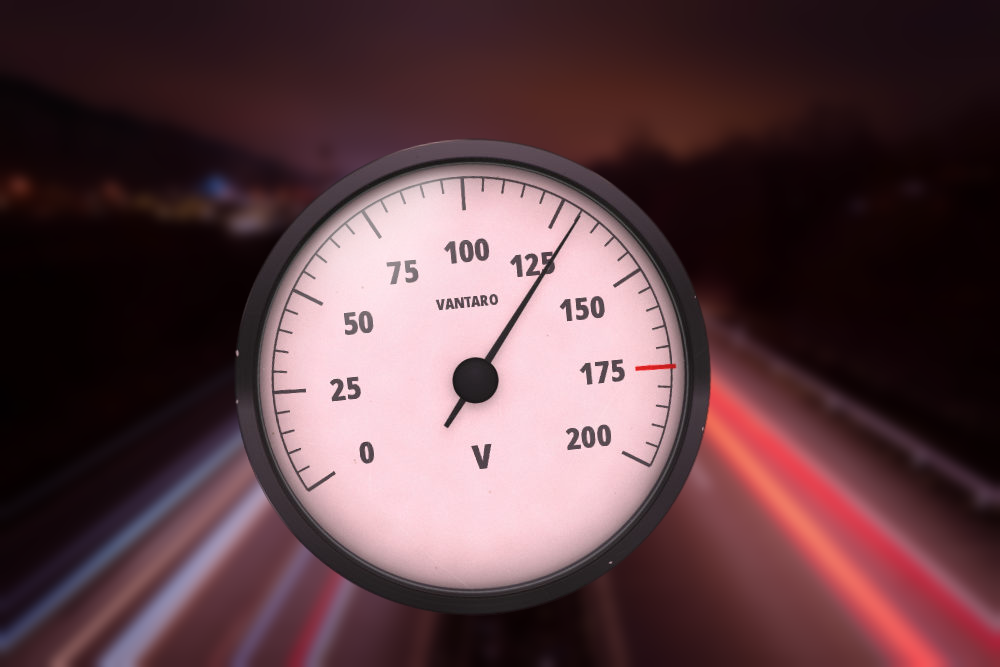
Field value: 130 V
